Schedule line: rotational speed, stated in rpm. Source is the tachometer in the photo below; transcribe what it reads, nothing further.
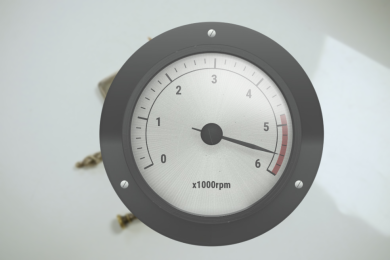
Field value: 5600 rpm
